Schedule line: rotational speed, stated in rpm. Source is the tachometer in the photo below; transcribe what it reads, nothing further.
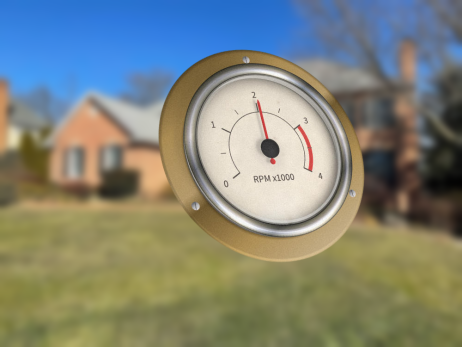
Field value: 2000 rpm
